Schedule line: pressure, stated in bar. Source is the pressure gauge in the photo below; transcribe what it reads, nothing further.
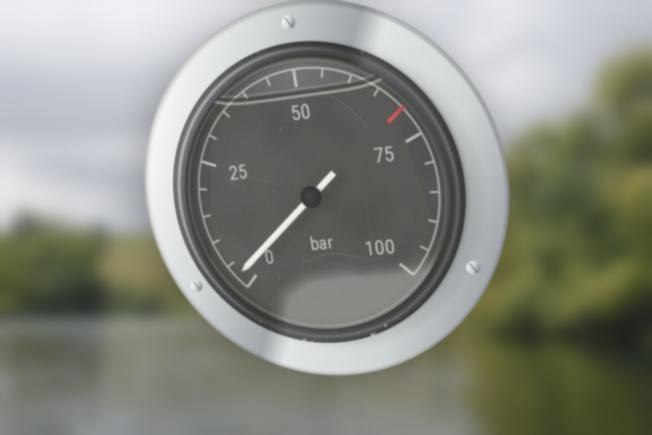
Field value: 2.5 bar
